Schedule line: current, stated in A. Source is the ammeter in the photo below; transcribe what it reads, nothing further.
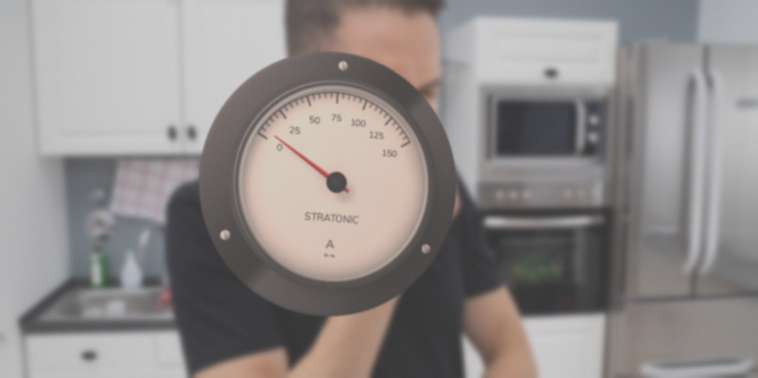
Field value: 5 A
